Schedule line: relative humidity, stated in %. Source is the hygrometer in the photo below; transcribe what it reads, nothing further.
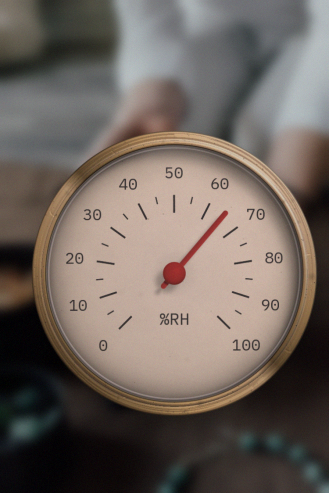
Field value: 65 %
